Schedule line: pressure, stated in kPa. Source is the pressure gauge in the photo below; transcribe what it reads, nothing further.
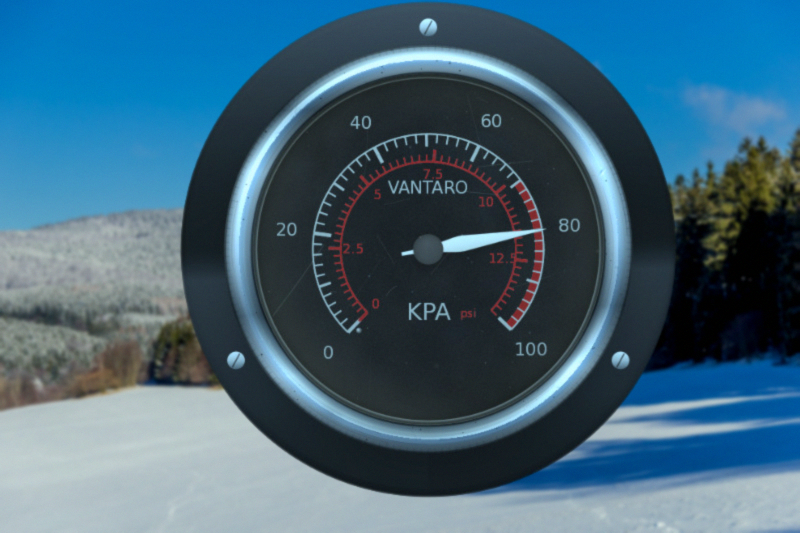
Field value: 80 kPa
